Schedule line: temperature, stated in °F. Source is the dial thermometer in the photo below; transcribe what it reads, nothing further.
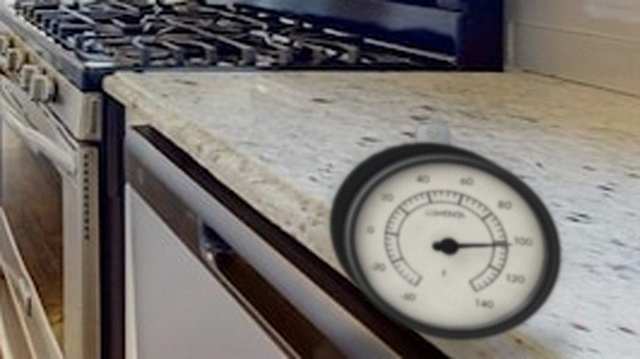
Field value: 100 °F
